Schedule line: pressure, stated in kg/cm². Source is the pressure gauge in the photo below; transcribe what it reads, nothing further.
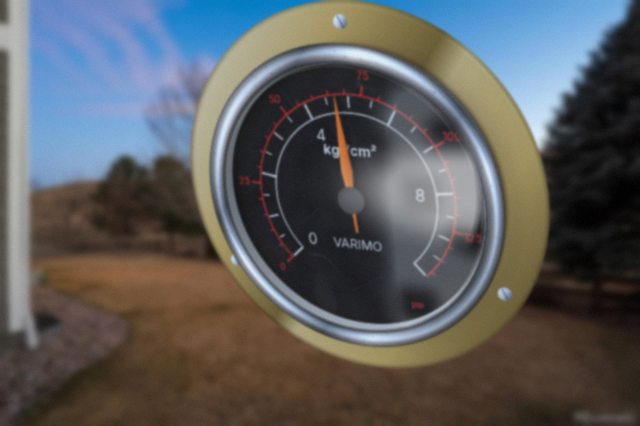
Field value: 4.75 kg/cm²
